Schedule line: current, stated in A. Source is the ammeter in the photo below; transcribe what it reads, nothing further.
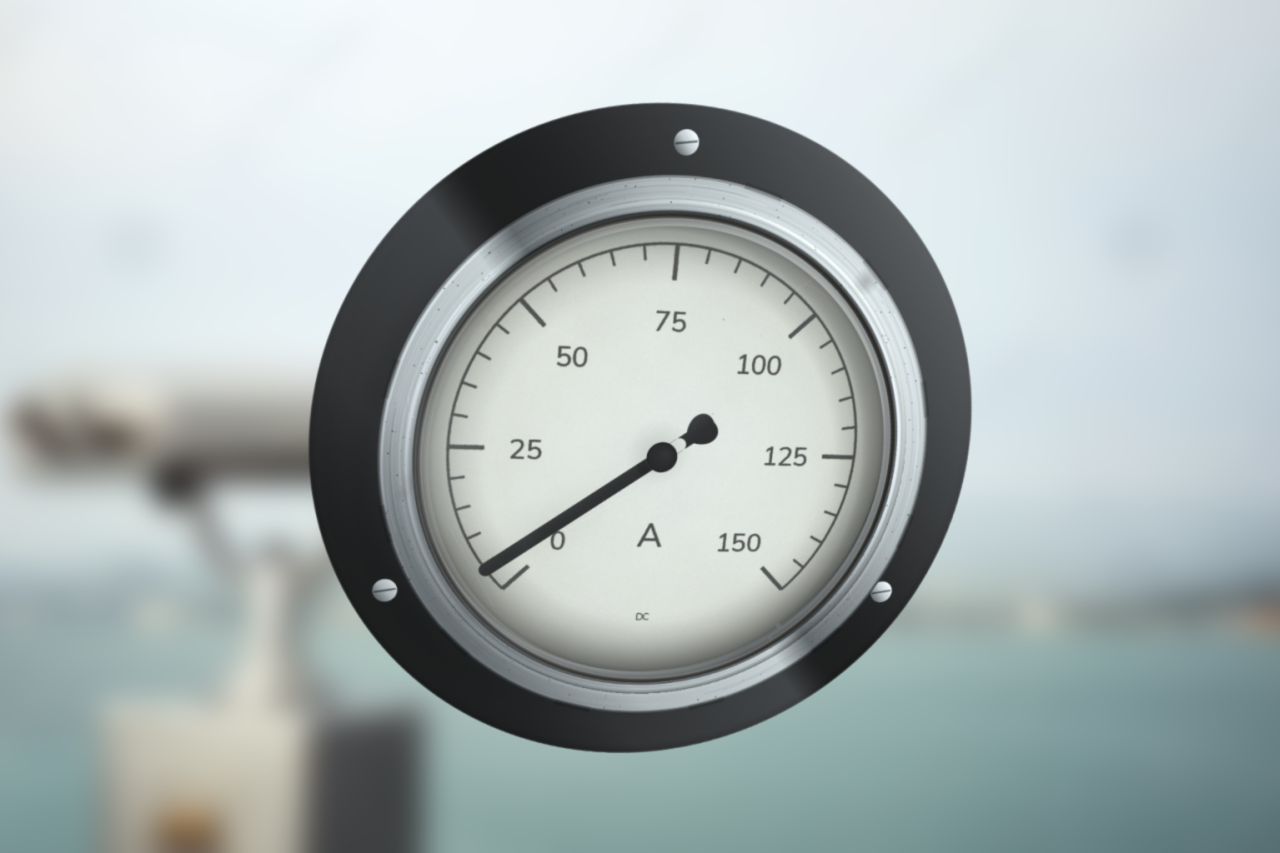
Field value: 5 A
